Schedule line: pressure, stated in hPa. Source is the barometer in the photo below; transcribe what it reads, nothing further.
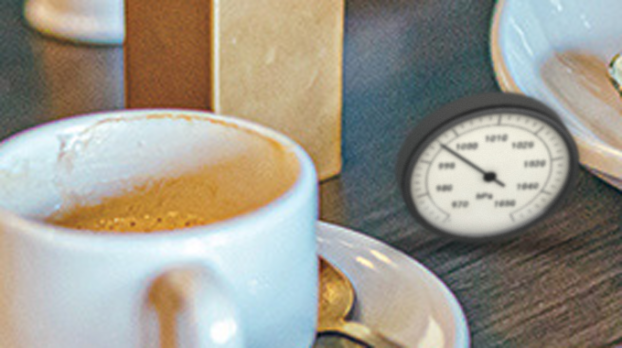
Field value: 996 hPa
